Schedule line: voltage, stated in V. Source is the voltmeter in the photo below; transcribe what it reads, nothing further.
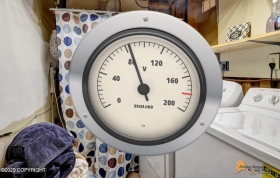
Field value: 85 V
